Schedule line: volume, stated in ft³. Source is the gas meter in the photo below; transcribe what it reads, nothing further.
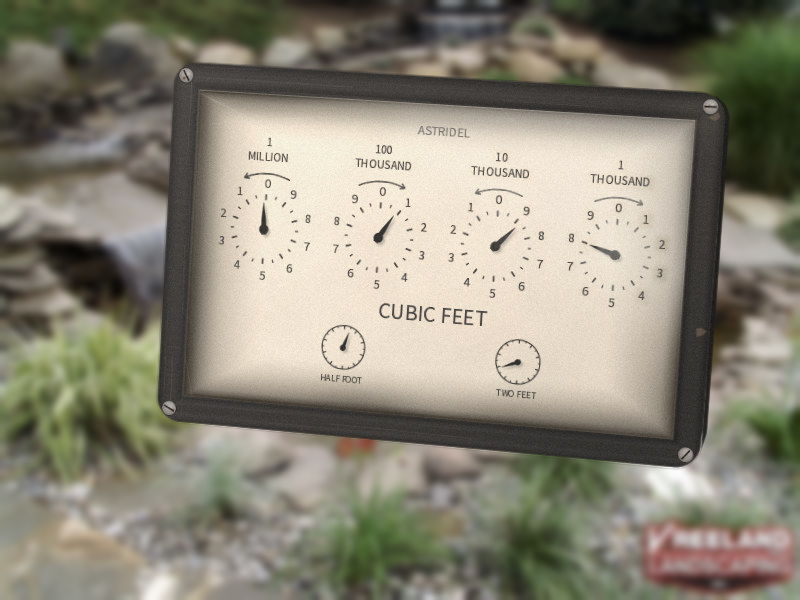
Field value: 8800 ft³
